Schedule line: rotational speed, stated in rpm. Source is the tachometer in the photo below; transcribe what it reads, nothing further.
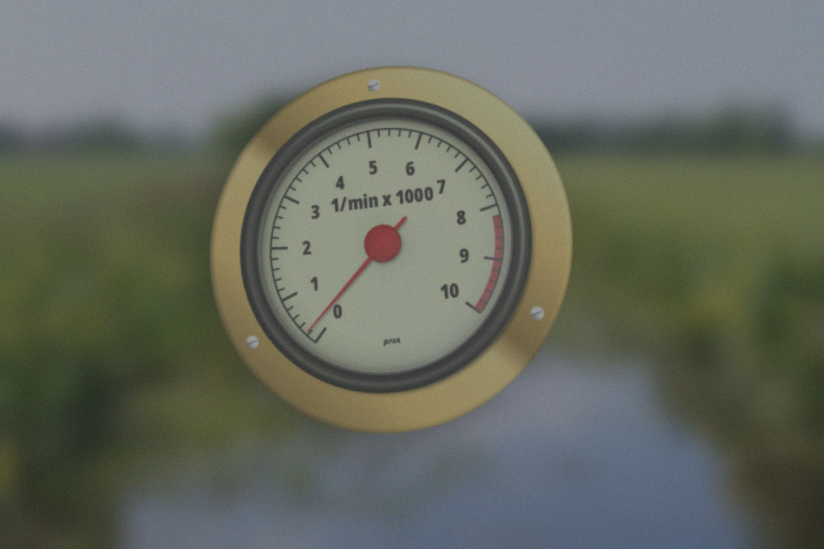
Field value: 200 rpm
